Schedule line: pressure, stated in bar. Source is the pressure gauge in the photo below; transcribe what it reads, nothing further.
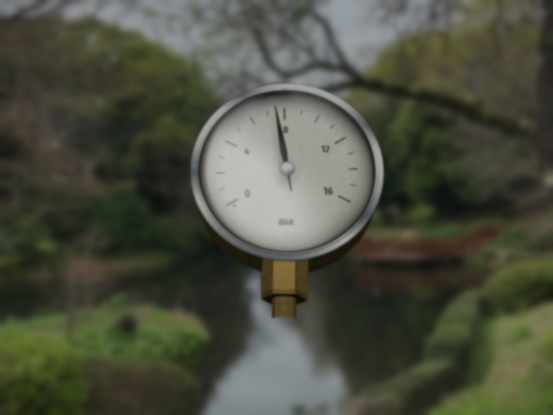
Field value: 7.5 bar
